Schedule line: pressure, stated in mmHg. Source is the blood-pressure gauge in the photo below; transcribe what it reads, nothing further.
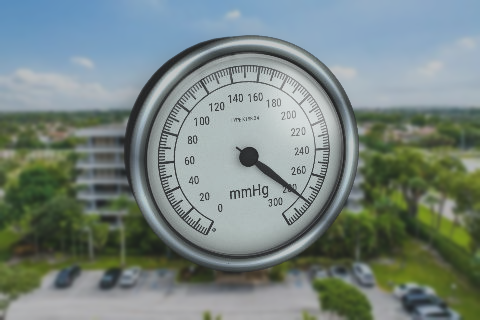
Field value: 280 mmHg
